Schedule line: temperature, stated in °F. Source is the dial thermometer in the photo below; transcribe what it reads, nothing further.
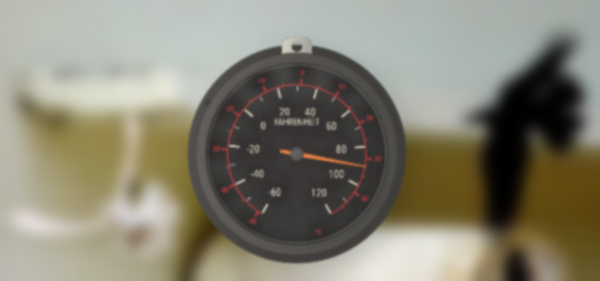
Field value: 90 °F
